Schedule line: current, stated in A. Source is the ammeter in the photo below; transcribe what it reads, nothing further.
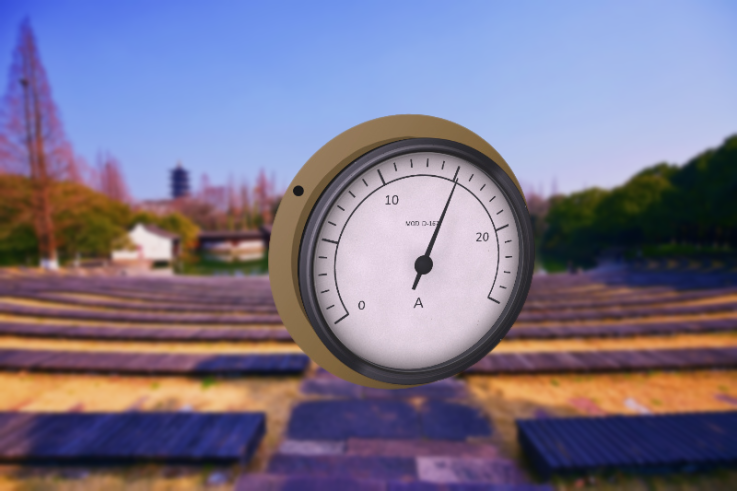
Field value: 15 A
